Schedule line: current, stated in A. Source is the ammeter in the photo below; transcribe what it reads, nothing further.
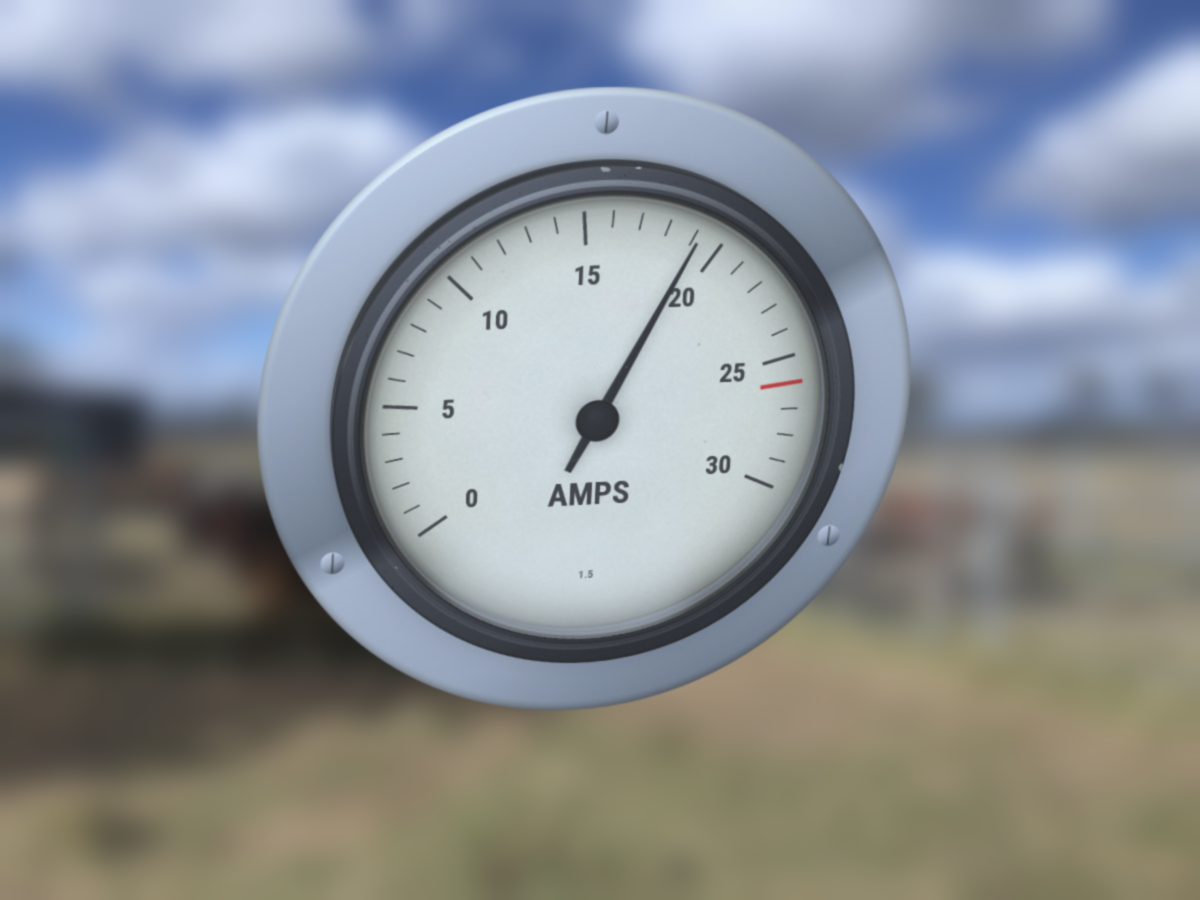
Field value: 19 A
